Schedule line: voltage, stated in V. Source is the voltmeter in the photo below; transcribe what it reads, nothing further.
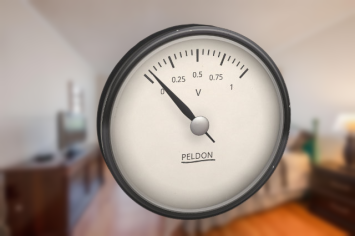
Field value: 0.05 V
